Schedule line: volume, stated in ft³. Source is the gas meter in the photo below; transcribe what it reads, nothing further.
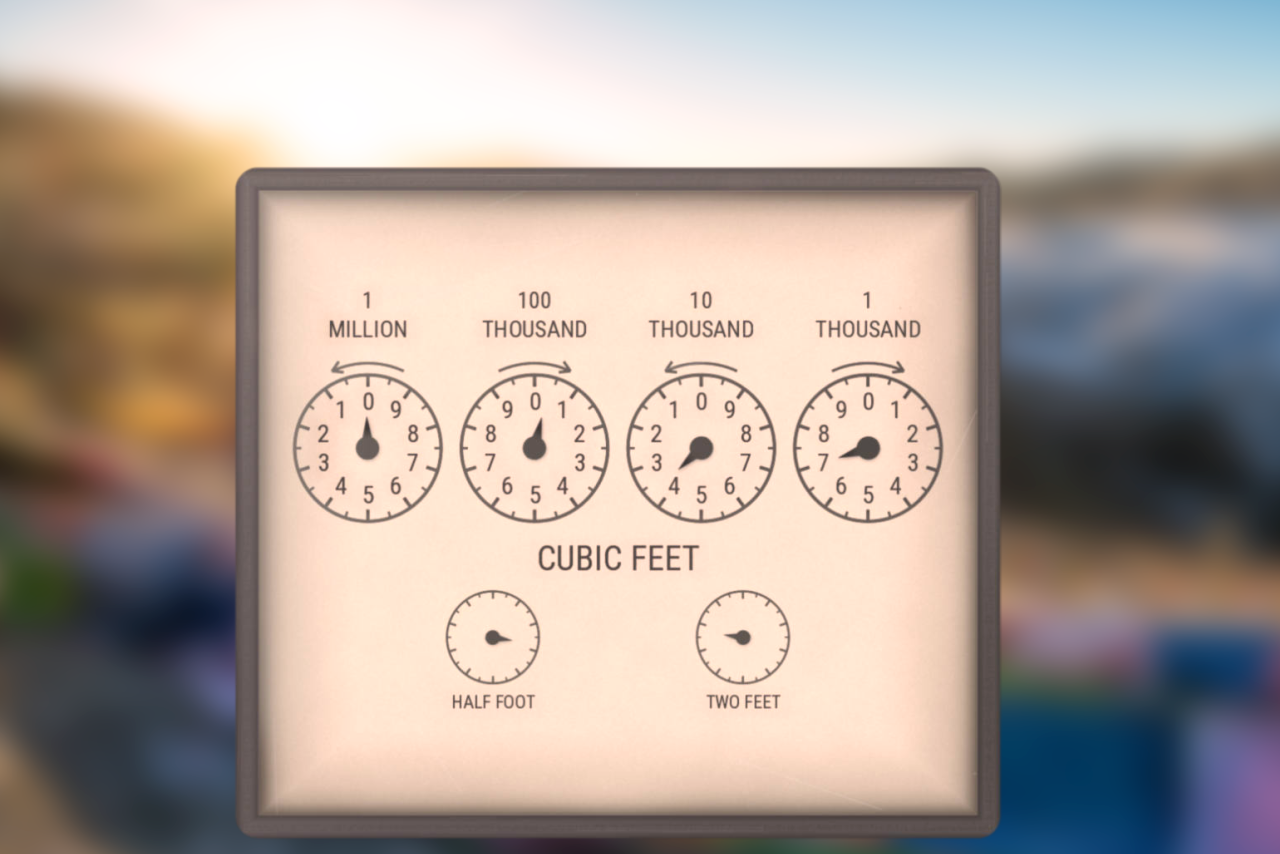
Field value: 3700 ft³
